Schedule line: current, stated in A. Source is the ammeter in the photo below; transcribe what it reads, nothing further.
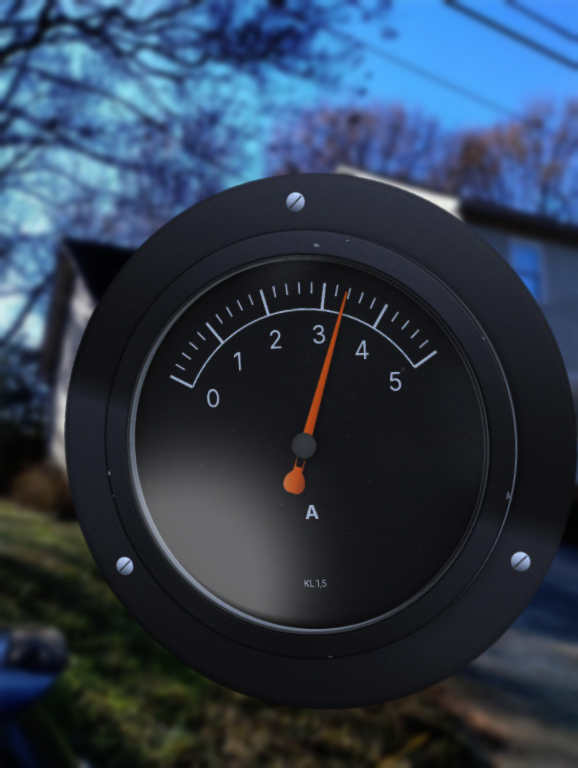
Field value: 3.4 A
